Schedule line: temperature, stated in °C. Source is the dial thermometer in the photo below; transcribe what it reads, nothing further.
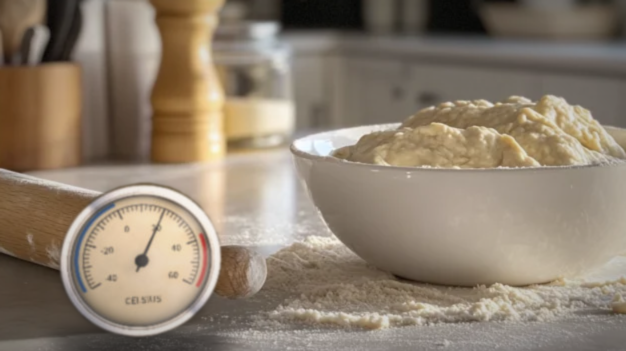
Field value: 20 °C
